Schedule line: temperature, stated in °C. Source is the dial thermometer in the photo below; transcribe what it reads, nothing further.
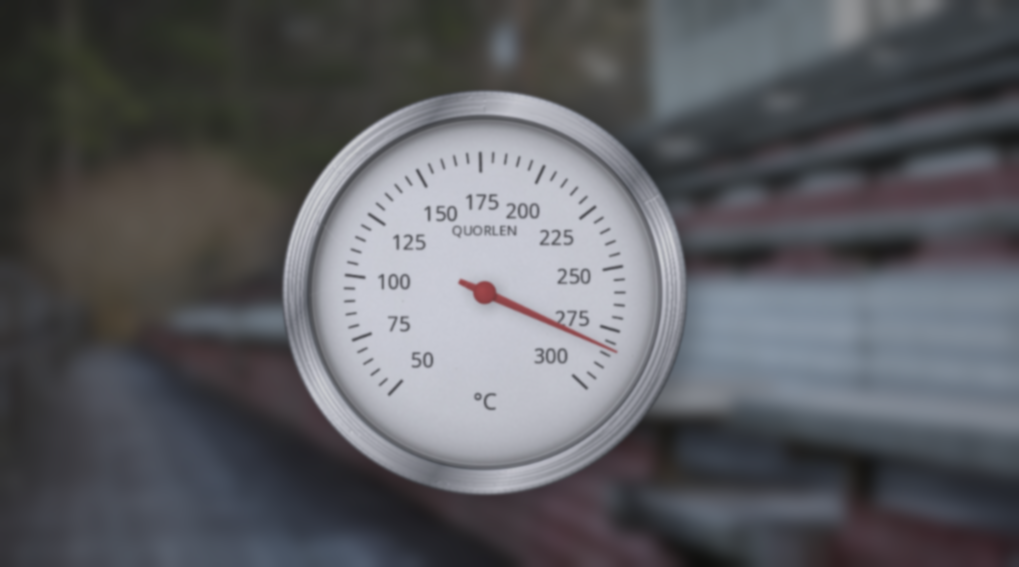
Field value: 282.5 °C
